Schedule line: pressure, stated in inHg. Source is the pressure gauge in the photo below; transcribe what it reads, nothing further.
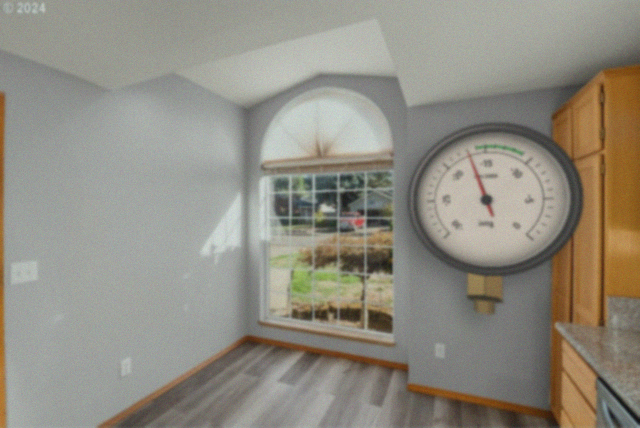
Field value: -17 inHg
